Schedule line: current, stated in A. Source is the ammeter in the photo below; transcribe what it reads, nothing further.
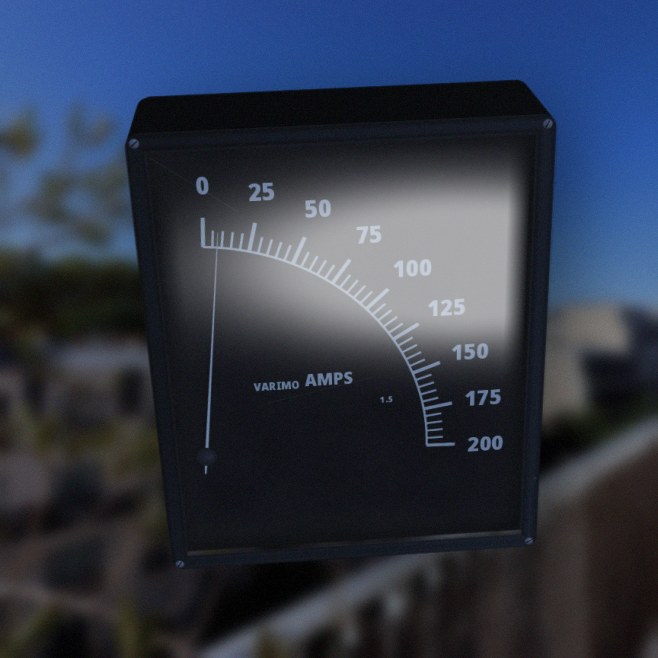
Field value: 7.5 A
